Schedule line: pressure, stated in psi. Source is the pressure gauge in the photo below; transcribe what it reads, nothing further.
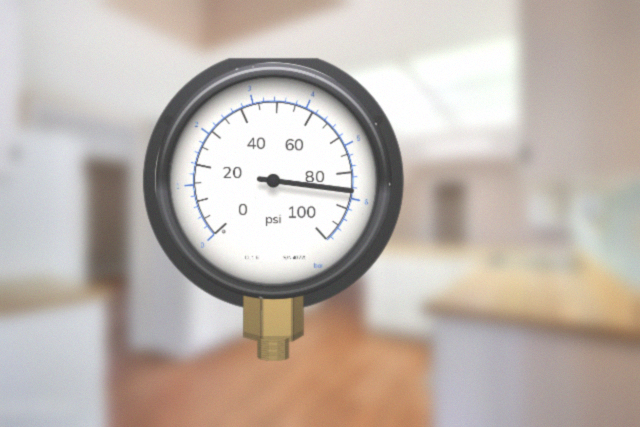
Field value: 85 psi
